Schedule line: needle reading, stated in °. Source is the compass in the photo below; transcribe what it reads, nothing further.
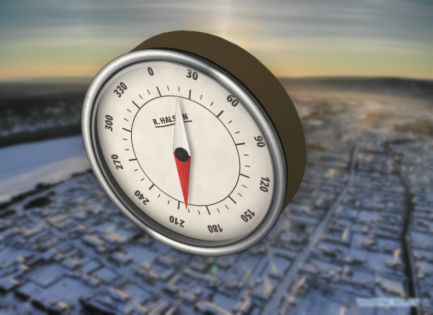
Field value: 200 °
